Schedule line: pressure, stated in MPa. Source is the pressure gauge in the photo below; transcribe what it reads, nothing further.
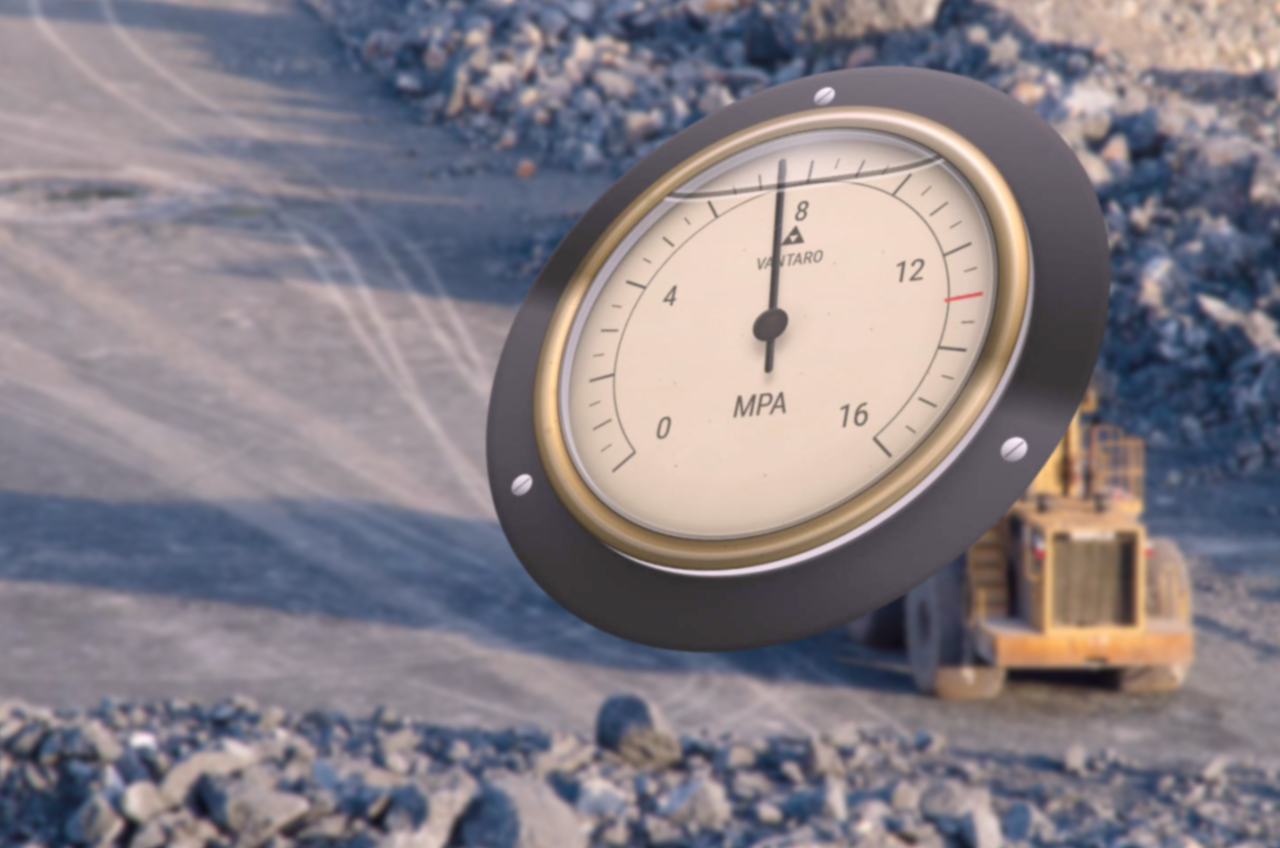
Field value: 7.5 MPa
